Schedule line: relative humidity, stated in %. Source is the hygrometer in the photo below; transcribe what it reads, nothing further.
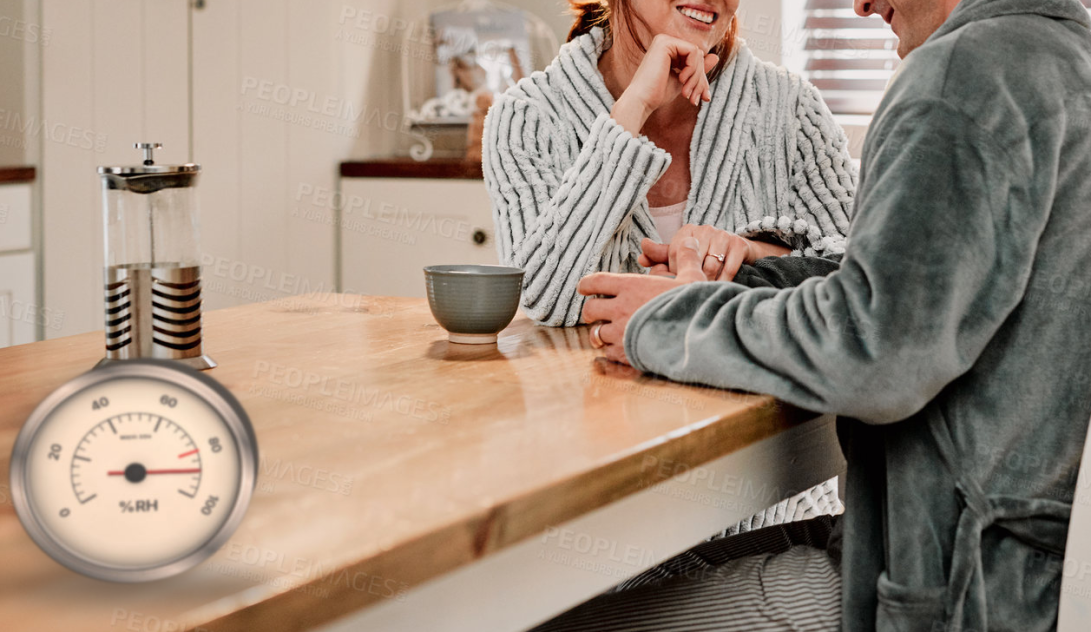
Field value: 88 %
